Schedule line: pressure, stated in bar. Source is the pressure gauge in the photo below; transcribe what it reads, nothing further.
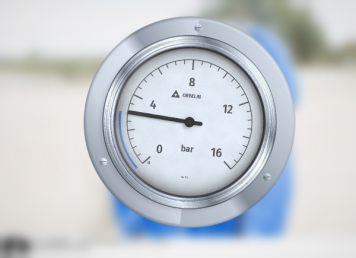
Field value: 3 bar
